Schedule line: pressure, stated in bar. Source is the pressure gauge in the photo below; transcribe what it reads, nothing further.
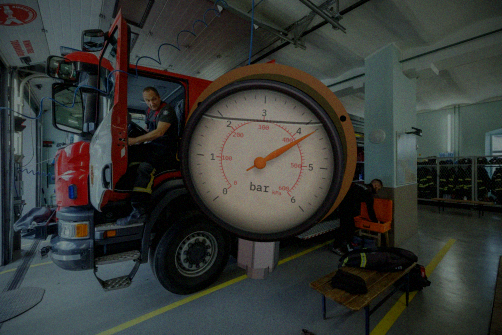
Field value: 4.2 bar
